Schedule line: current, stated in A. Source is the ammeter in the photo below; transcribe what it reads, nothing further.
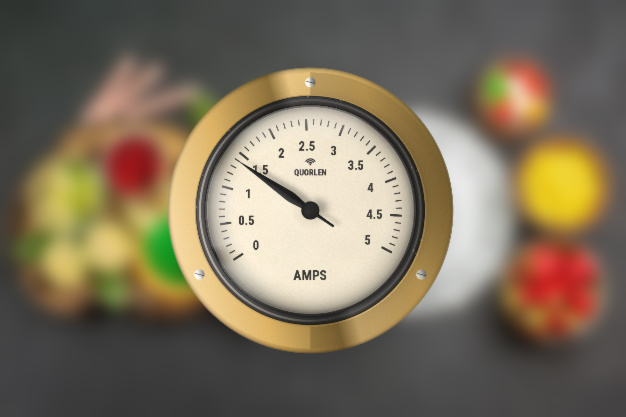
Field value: 1.4 A
